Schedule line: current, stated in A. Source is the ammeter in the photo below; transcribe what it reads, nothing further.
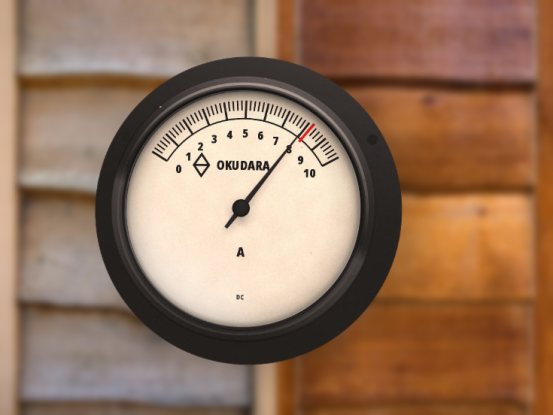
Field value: 8 A
